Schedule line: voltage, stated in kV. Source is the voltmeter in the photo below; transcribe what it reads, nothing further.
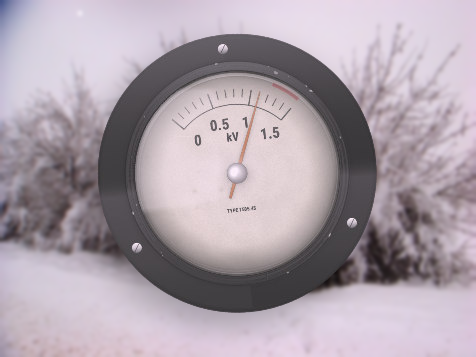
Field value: 1.1 kV
